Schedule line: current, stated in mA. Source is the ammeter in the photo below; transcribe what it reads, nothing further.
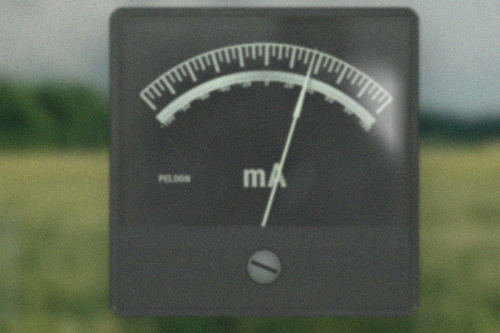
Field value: 35 mA
